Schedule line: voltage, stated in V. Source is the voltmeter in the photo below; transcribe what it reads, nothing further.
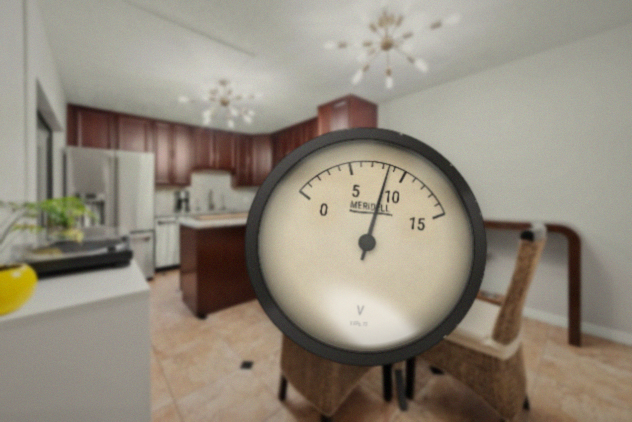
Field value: 8.5 V
